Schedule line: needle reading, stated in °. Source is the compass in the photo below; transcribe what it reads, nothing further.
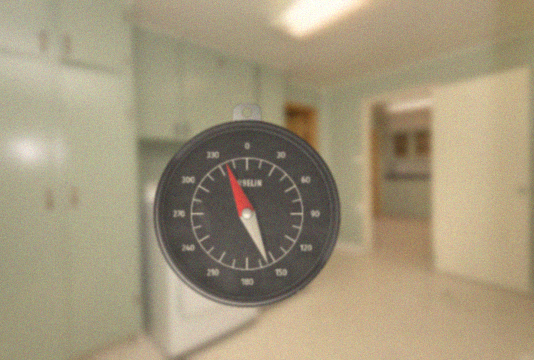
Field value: 337.5 °
